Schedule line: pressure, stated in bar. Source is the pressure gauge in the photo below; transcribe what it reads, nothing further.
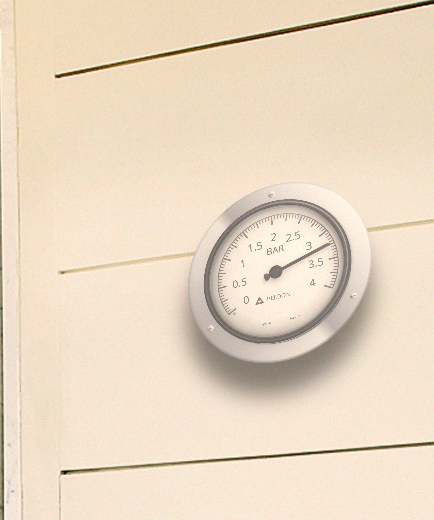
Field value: 3.25 bar
